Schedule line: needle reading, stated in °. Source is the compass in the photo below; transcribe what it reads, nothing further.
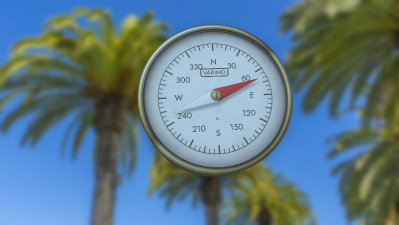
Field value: 70 °
